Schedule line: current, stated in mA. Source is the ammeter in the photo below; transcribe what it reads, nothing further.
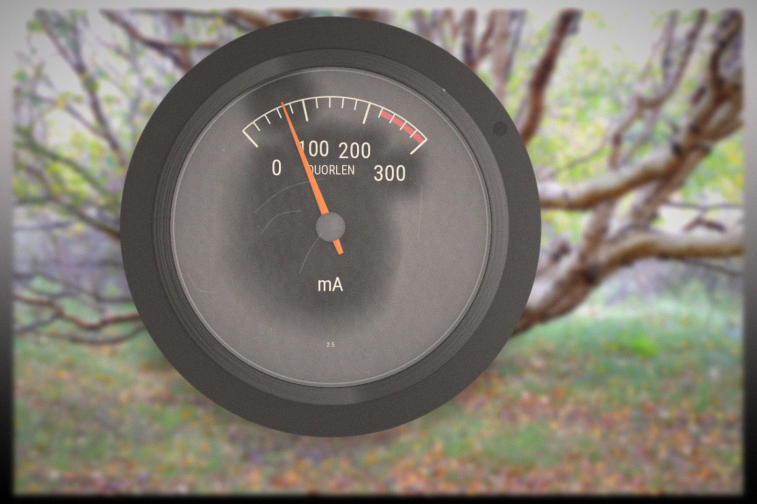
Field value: 70 mA
